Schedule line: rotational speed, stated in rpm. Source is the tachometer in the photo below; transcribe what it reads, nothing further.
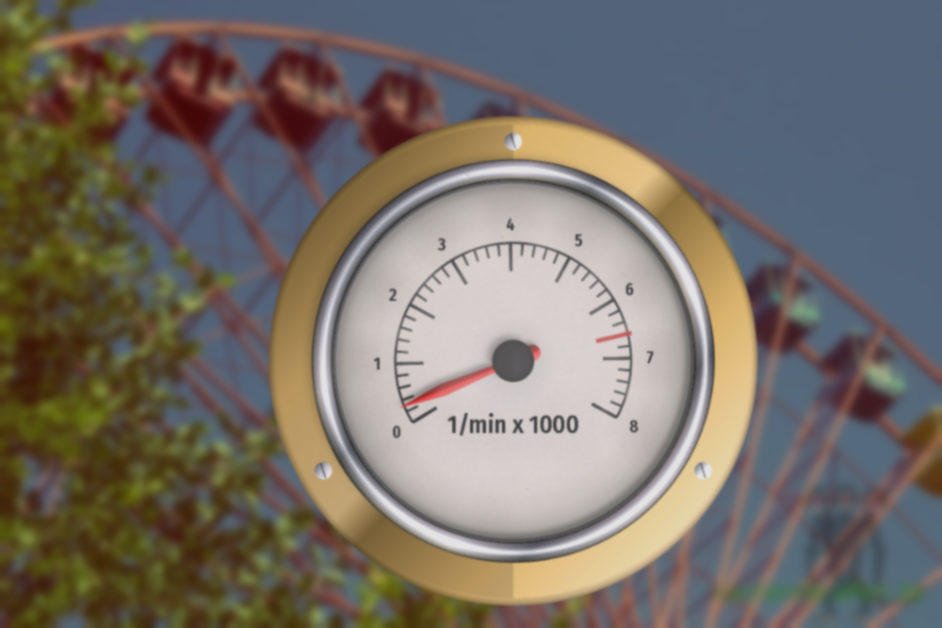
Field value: 300 rpm
